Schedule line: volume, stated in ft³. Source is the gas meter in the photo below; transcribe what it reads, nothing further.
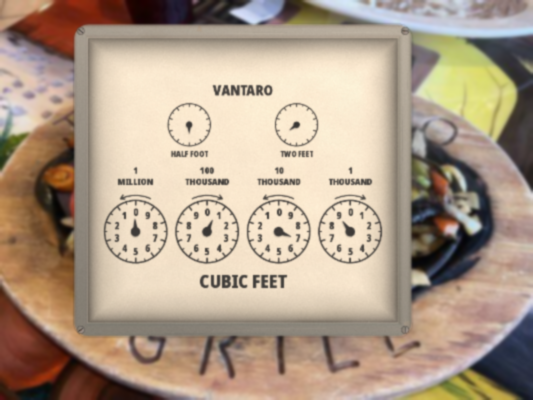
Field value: 6900 ft³
